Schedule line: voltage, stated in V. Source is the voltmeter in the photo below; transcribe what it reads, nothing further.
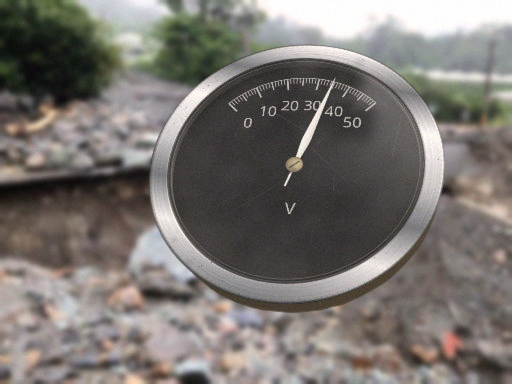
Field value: 35 V
